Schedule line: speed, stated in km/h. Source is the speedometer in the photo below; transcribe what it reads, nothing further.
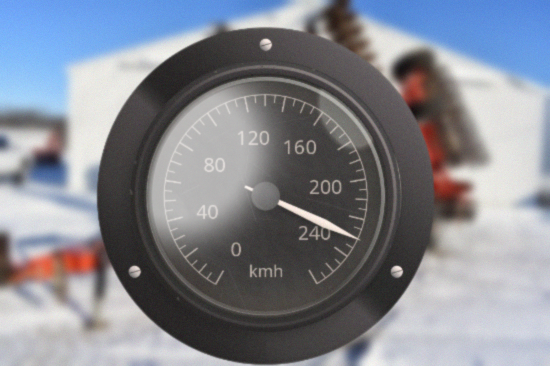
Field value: 230 km/h
